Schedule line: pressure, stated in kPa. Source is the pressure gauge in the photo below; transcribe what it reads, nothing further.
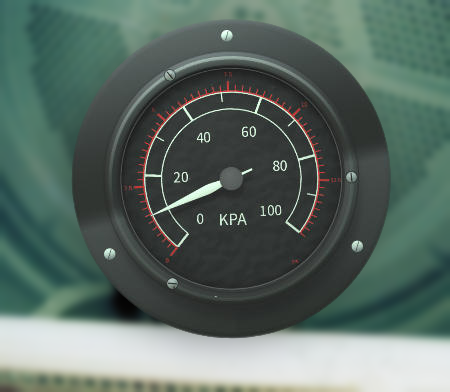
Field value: 10 kPa
